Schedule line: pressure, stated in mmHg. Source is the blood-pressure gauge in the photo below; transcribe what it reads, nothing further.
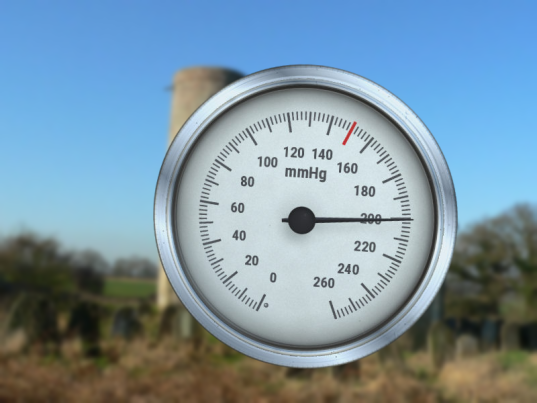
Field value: 200 mmHg
